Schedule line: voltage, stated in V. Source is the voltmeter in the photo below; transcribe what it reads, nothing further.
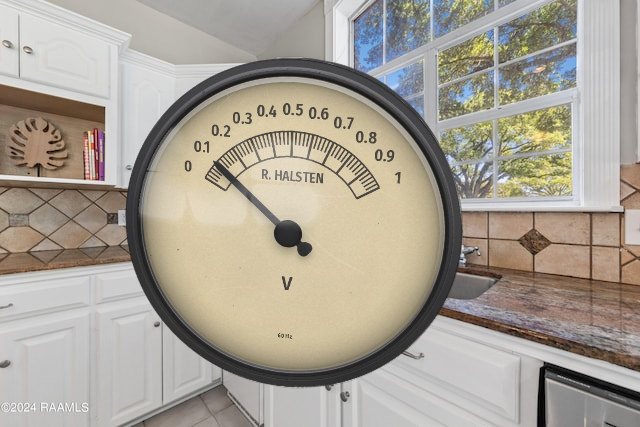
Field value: 0.1 V
